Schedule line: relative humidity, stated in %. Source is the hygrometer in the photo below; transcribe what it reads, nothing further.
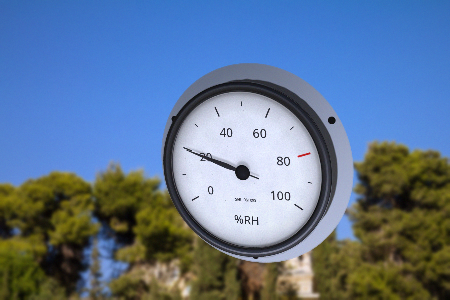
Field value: 20 %
